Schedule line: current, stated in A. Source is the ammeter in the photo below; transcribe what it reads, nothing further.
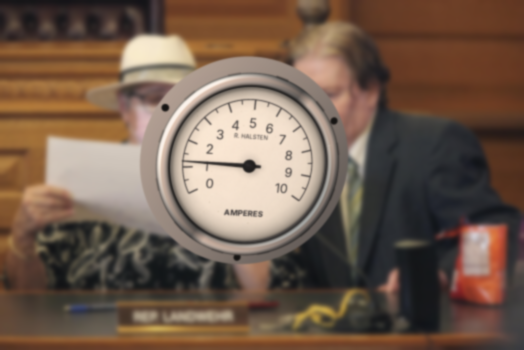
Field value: 1.25 A
